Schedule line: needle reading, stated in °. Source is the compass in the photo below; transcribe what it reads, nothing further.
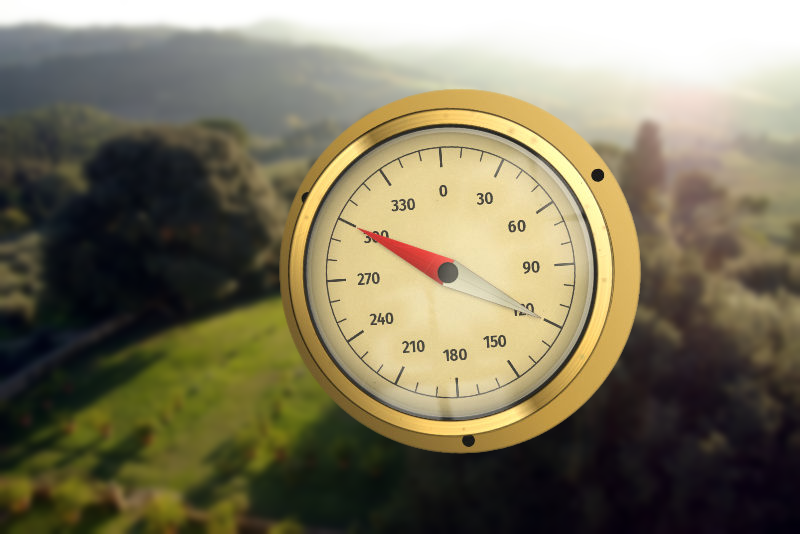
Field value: 300 °
